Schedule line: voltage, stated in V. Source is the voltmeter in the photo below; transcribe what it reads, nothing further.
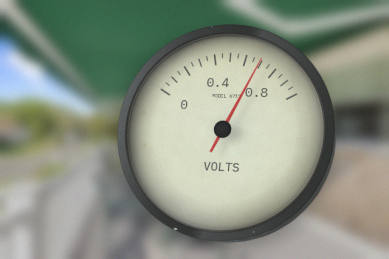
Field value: 0.7 V
